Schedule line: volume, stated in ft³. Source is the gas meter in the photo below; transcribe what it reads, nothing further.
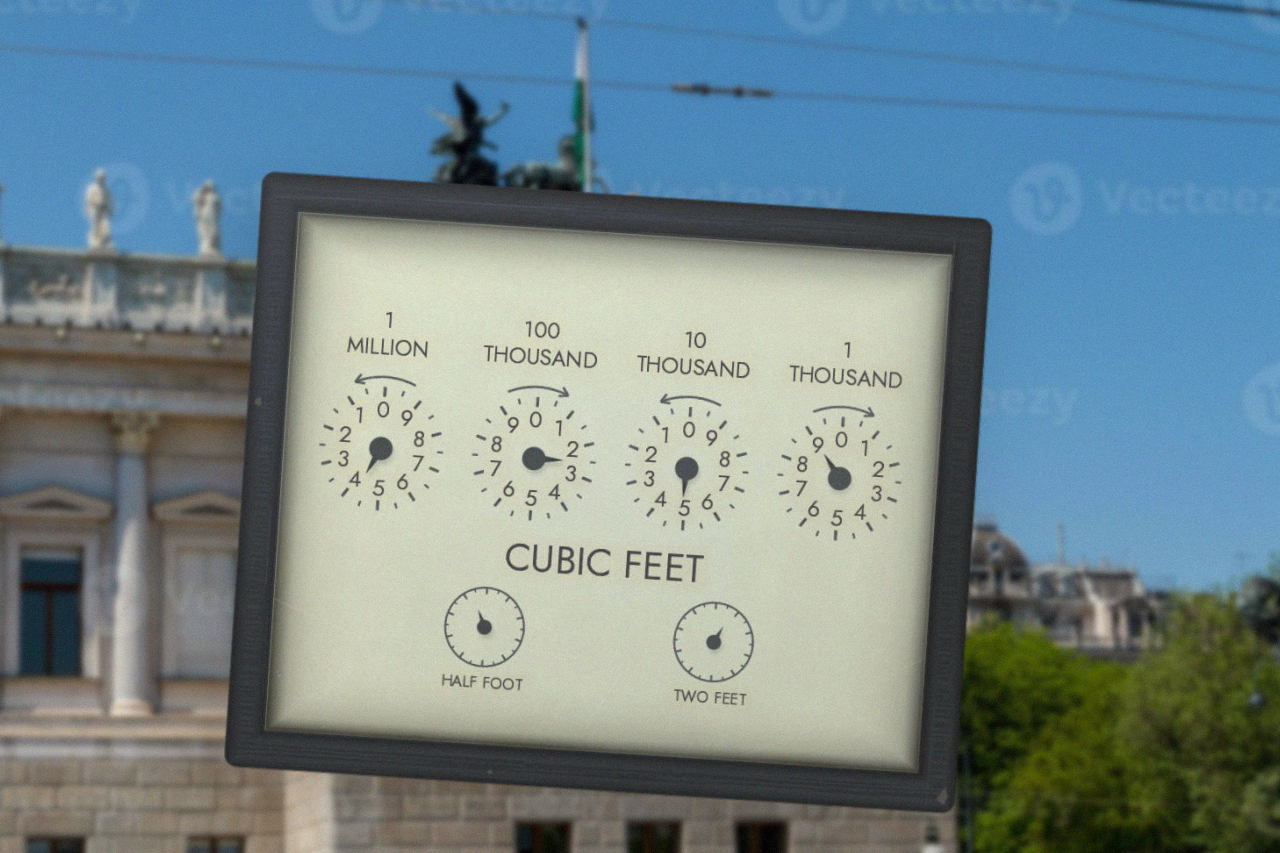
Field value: 424900 ft³
